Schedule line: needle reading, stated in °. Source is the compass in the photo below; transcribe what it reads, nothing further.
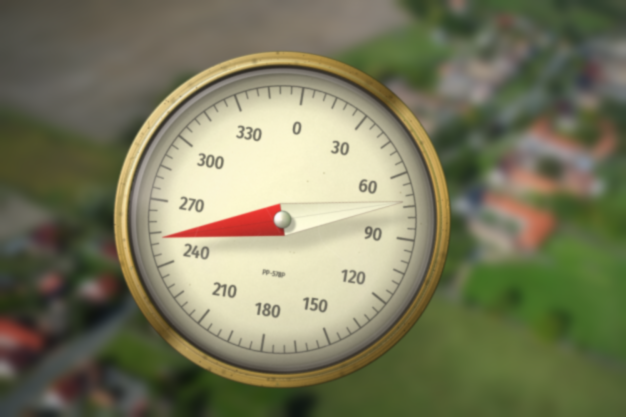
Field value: 252.5 °
